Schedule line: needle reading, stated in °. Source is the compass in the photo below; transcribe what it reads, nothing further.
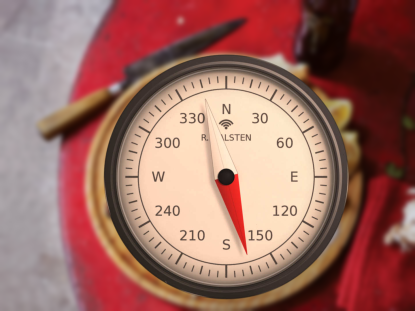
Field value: 165 °
